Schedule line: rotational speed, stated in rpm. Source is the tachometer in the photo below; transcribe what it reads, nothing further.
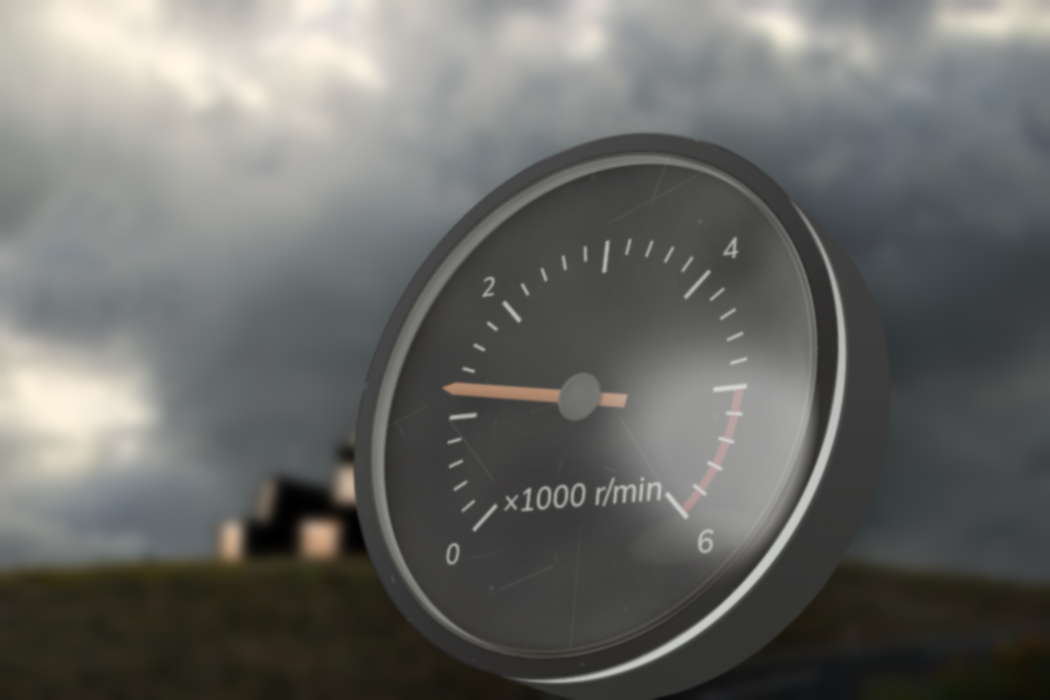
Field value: 1200 rpm
